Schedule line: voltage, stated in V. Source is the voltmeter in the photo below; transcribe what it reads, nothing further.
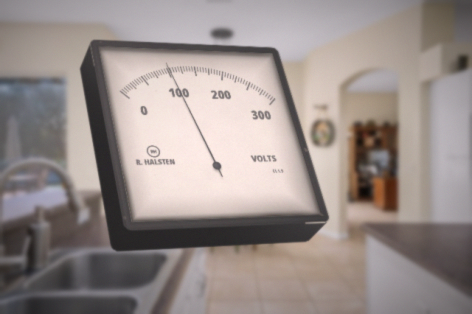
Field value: 100 V
